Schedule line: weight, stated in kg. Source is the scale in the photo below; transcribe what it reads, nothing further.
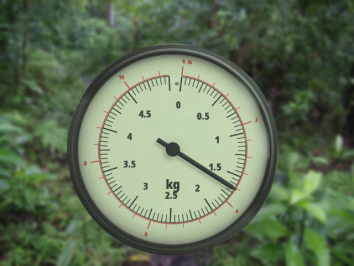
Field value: 1.65 kg
